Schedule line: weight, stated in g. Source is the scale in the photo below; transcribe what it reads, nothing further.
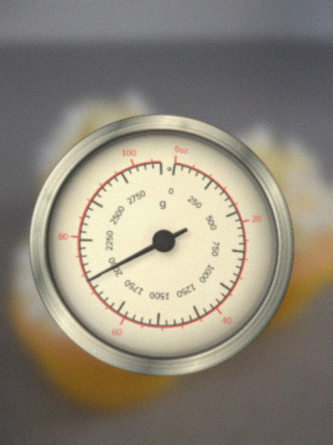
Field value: 2000 g
